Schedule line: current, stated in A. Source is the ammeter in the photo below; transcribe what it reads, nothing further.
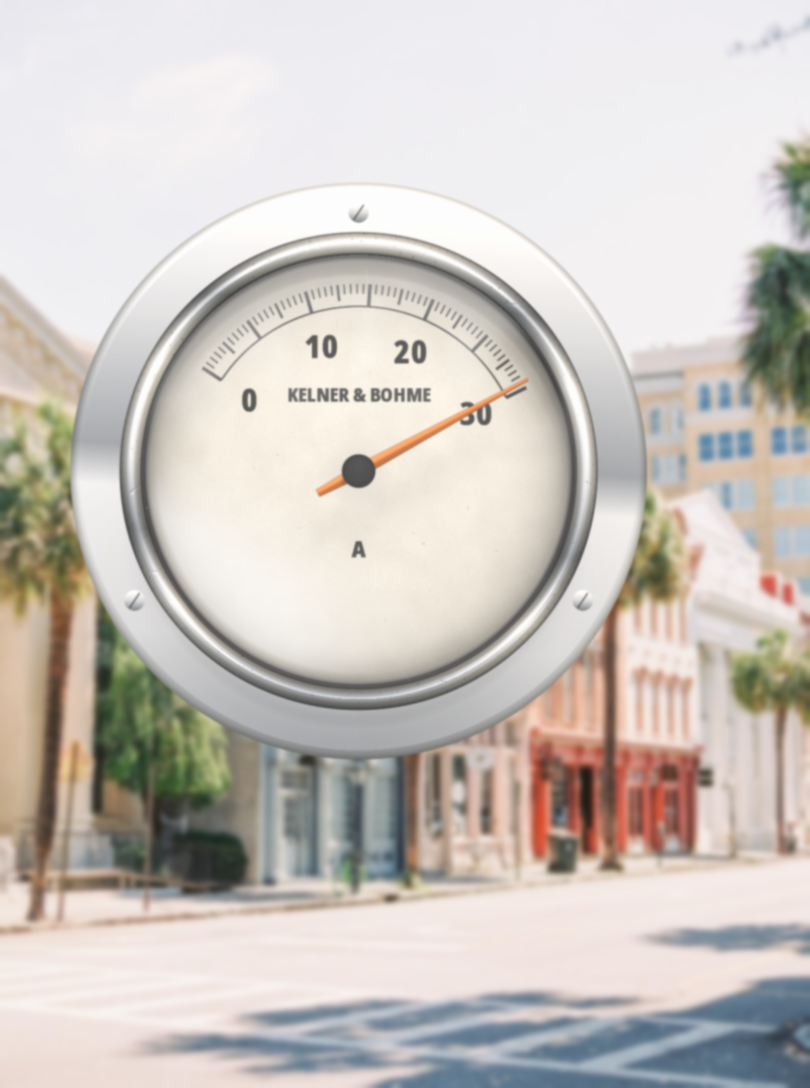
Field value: 29.5 A
